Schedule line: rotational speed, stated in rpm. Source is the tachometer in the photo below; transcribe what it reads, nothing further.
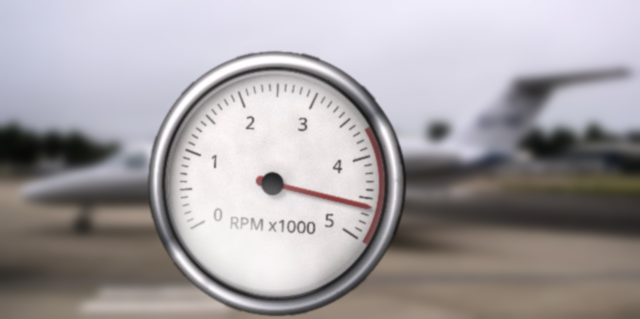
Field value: 4600 rpm
